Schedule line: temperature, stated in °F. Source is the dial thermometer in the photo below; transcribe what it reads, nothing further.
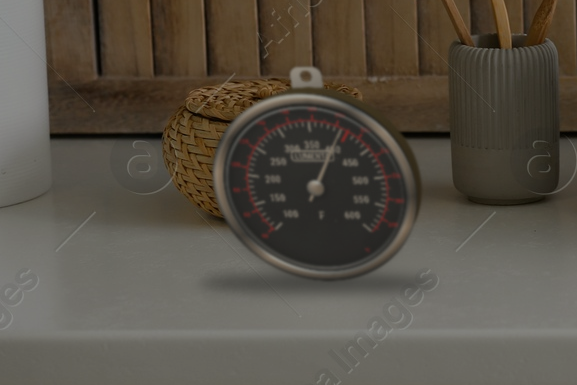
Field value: 400 °F
